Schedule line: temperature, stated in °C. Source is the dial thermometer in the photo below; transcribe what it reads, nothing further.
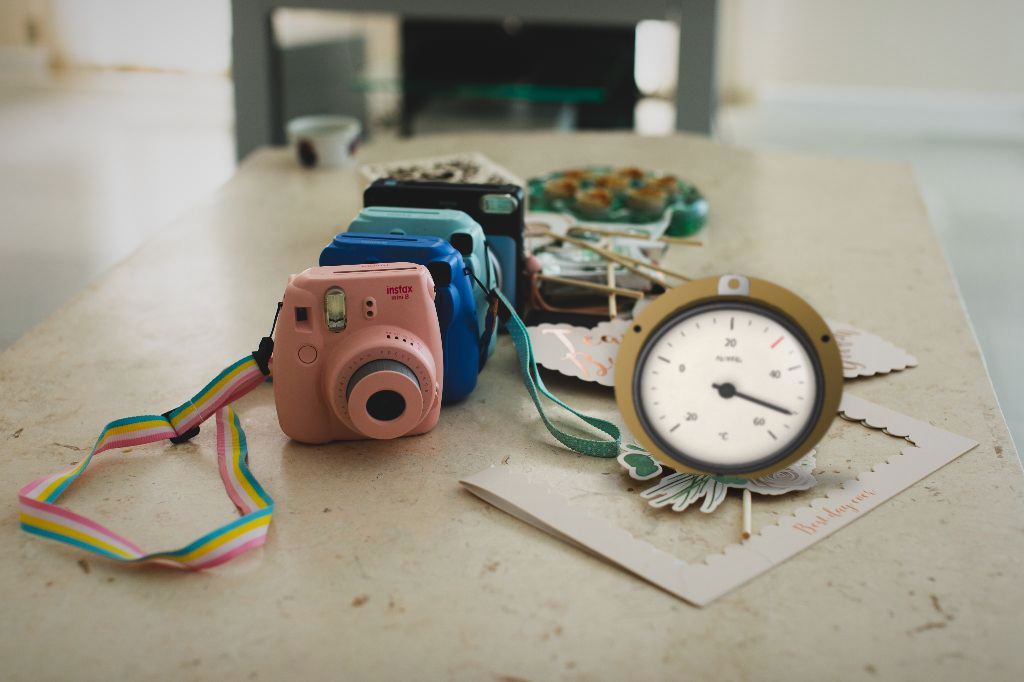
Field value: 52 °C
